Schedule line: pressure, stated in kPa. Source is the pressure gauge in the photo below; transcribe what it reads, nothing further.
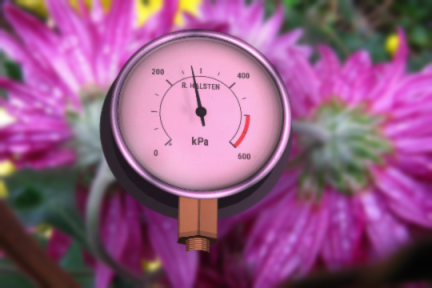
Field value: 275 kPa
